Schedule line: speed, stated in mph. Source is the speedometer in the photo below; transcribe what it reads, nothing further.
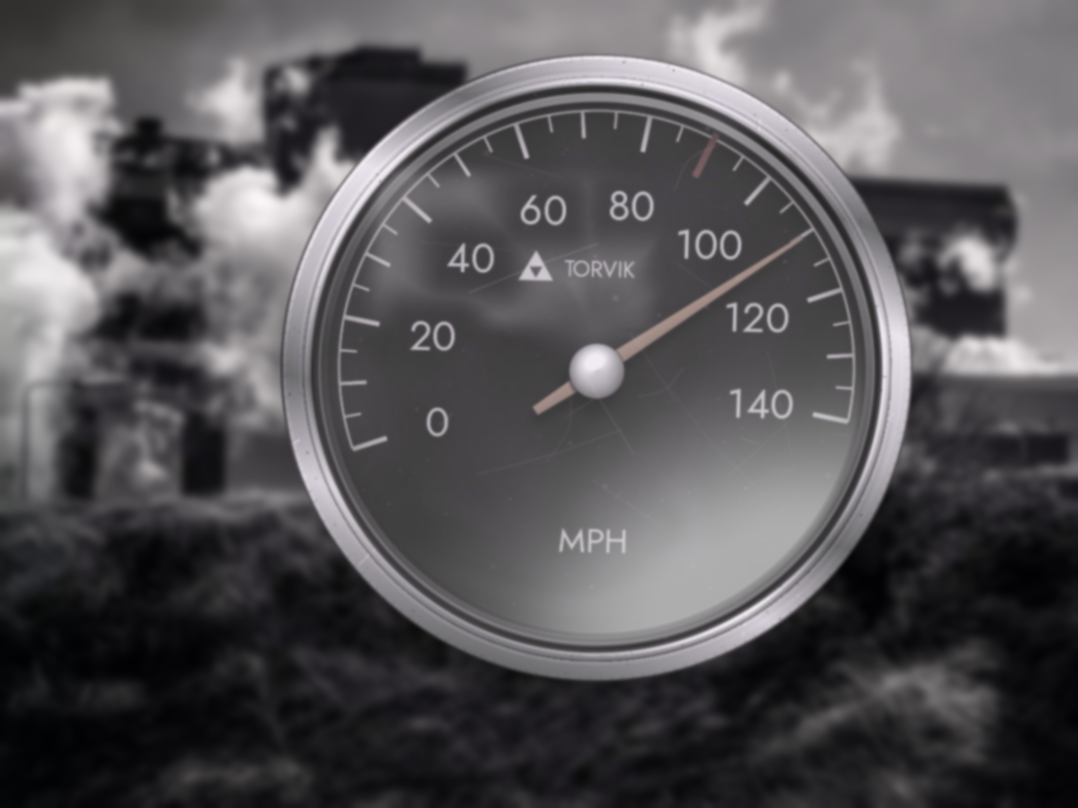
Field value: 110 mph
